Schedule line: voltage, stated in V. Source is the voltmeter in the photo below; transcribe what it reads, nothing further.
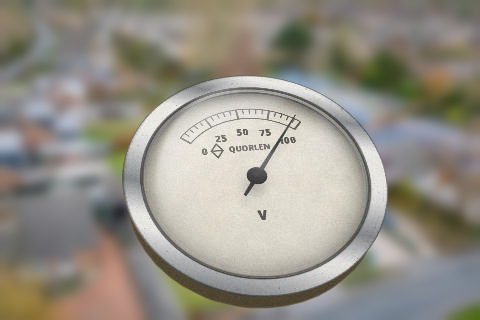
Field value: 95 V
